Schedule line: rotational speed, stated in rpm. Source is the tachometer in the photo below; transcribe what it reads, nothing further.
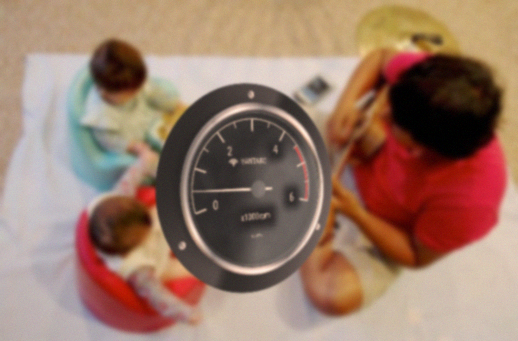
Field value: 500 rpm
